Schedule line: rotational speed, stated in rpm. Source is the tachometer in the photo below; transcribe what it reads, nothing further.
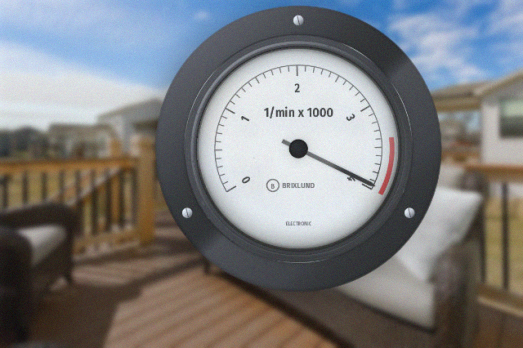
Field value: 3950 rpm
